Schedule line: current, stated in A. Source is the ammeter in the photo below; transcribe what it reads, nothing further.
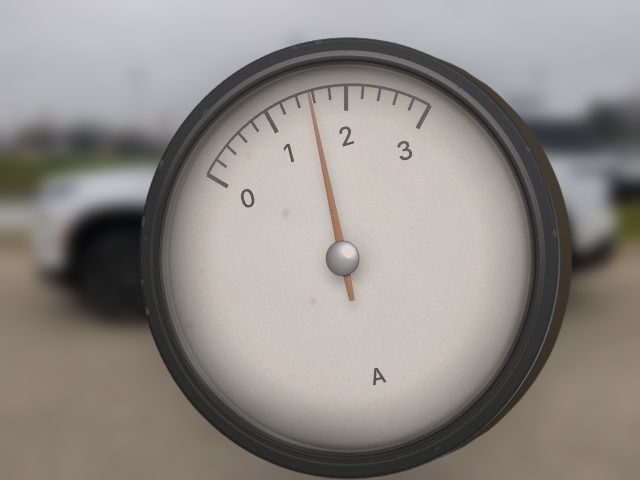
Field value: 1.6 A
